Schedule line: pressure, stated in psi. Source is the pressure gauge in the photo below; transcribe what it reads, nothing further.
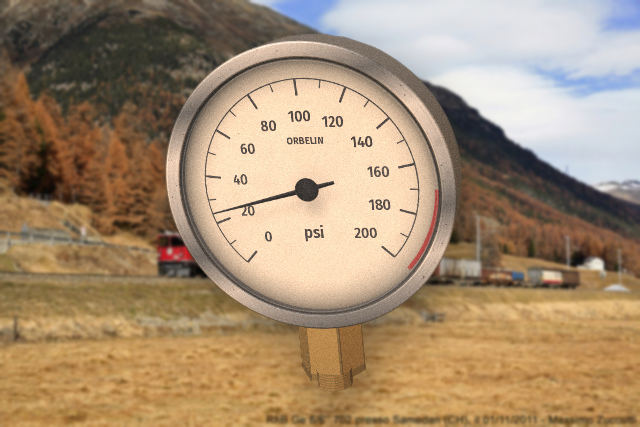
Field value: 25 psi
